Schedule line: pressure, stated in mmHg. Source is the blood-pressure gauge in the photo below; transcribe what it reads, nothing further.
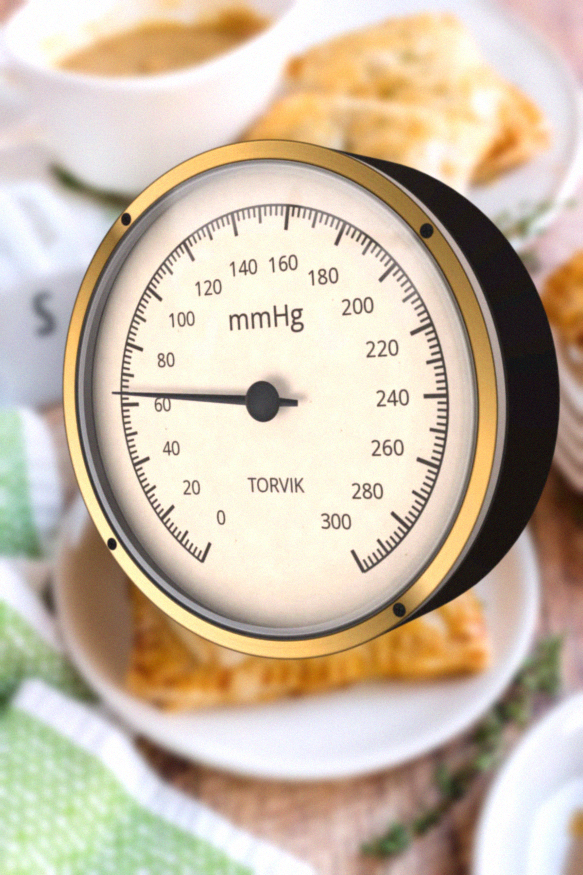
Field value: 64 mmHg
